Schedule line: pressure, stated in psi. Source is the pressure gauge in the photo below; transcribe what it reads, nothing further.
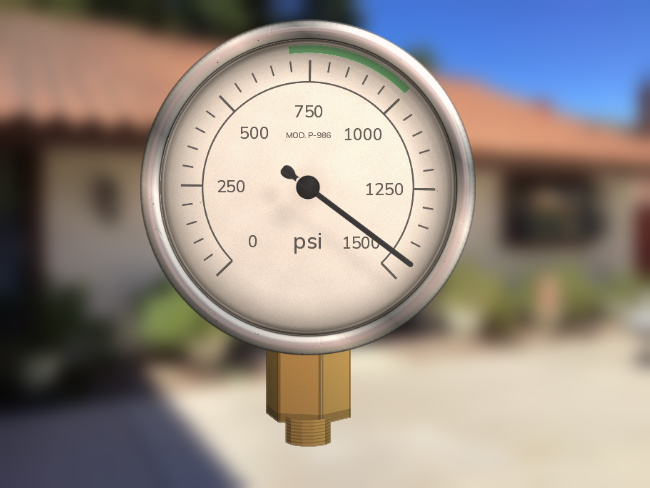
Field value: 1450 psi
